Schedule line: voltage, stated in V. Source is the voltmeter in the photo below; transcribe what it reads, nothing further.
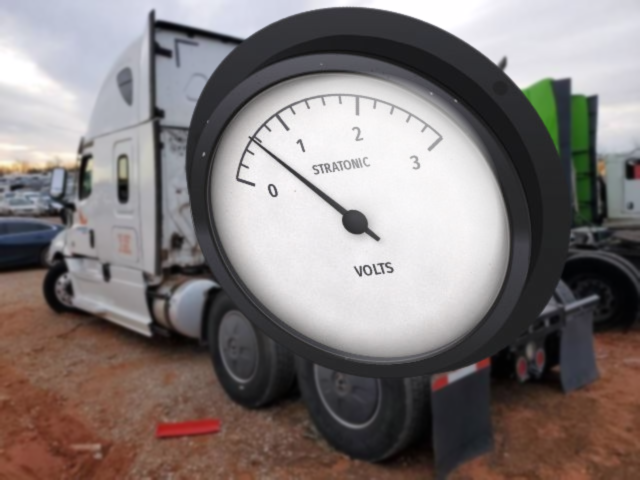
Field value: 0.6 V
